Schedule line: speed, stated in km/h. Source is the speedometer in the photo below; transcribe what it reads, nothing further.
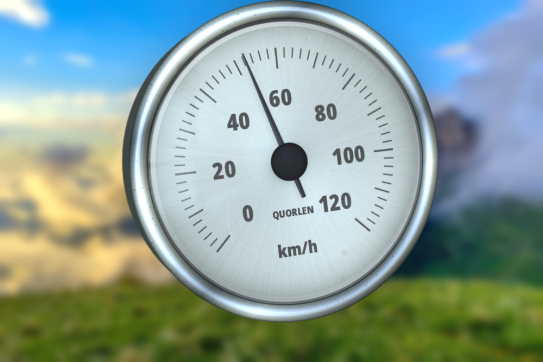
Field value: 52 km/h
